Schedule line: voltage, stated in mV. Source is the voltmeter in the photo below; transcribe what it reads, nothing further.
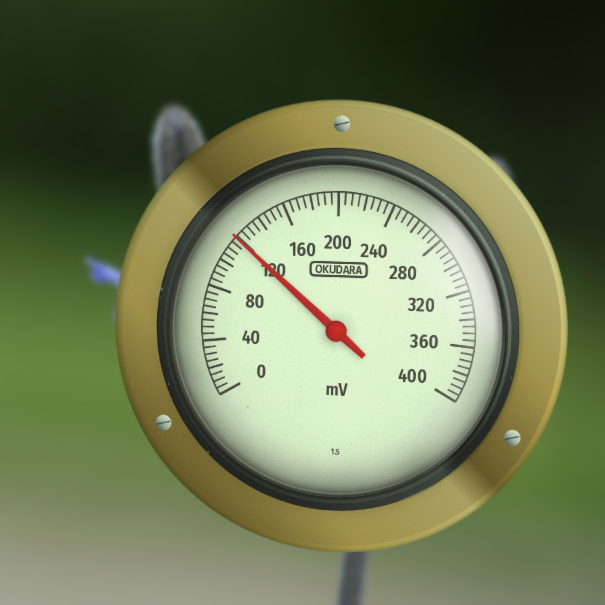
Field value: 120 mV
